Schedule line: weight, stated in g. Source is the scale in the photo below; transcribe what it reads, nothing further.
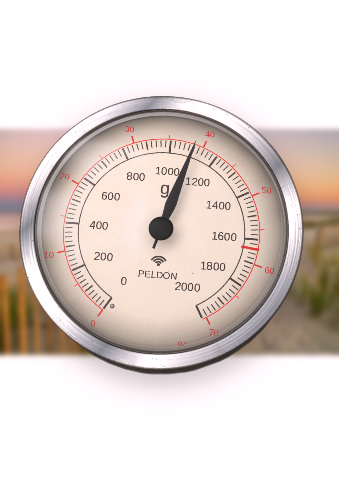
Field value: 1100 g
